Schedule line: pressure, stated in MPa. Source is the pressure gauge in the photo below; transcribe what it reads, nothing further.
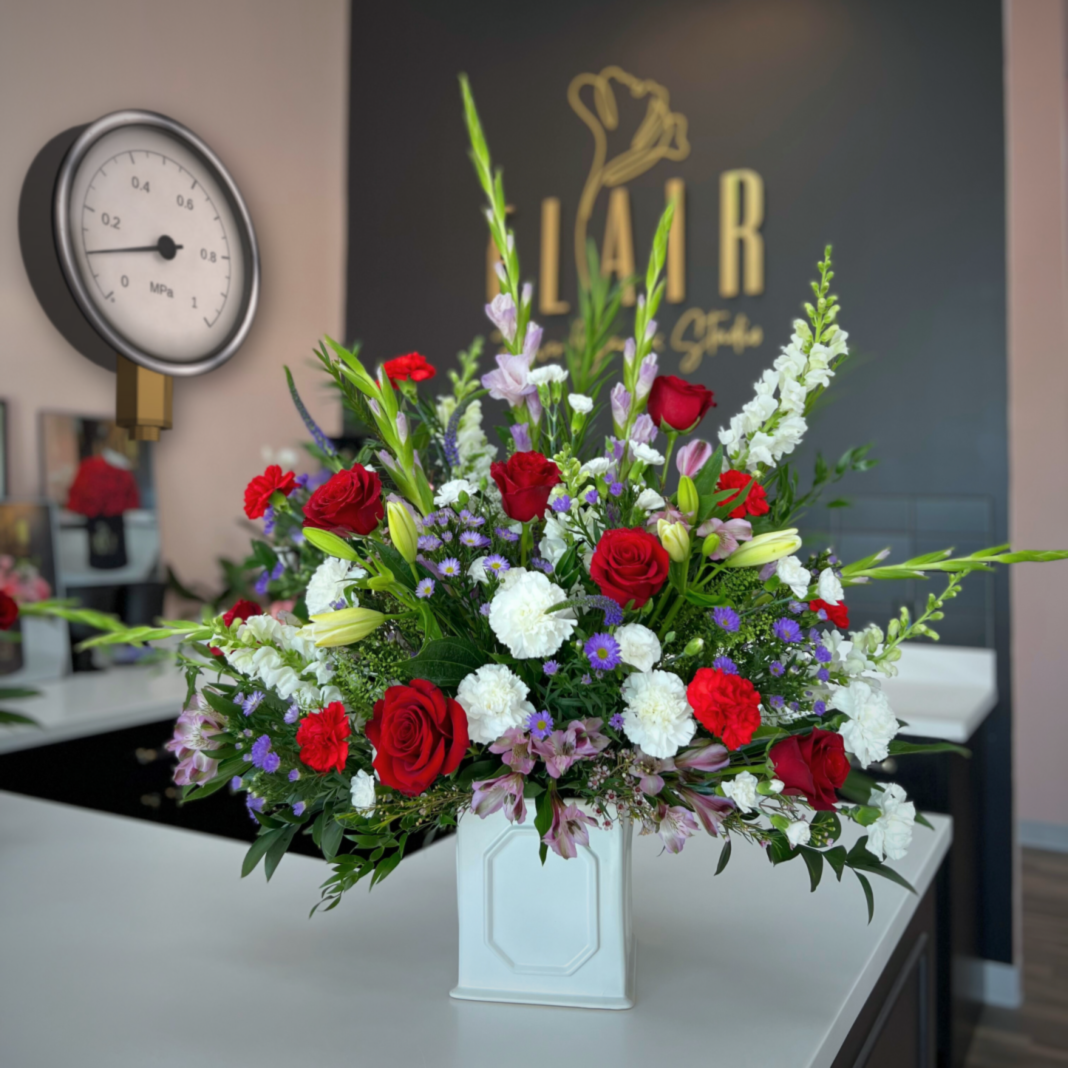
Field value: 0.1 MPa
